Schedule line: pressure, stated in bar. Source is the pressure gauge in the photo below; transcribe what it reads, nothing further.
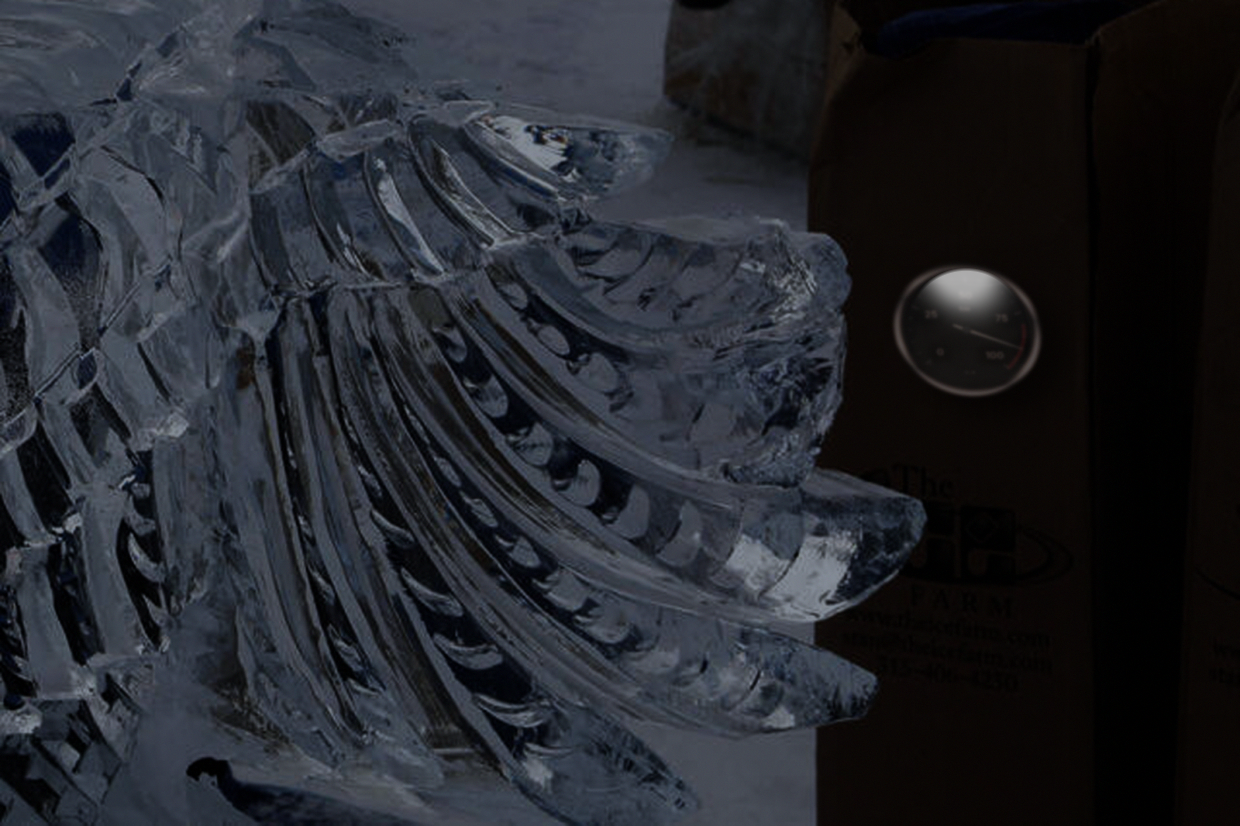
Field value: 90 bar
